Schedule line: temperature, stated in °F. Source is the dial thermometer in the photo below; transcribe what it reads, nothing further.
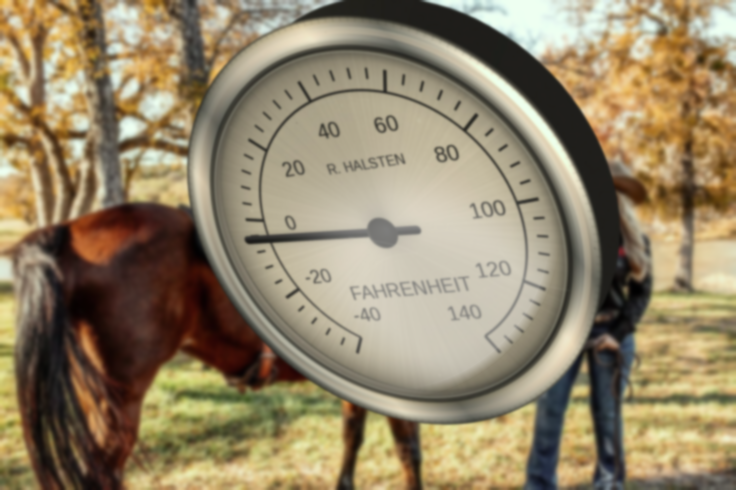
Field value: -4 °F
